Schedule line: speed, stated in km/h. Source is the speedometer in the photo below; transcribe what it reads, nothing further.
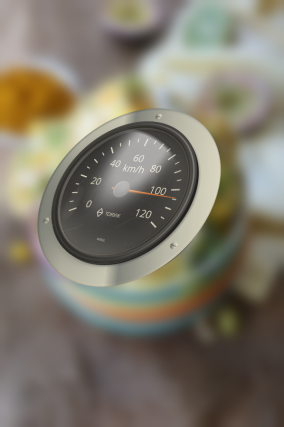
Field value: 105 km/h
